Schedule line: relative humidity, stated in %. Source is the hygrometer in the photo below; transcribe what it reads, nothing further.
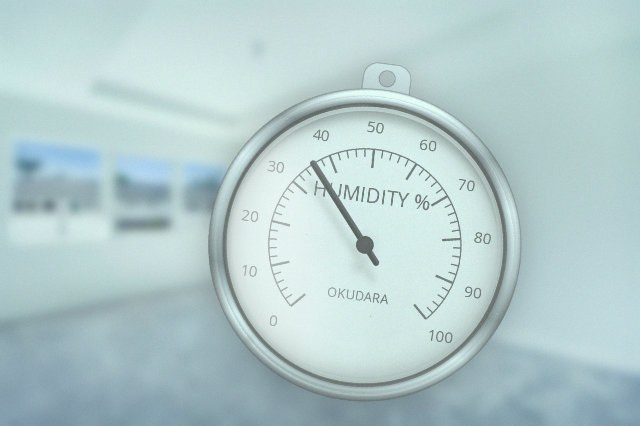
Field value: 36 %
